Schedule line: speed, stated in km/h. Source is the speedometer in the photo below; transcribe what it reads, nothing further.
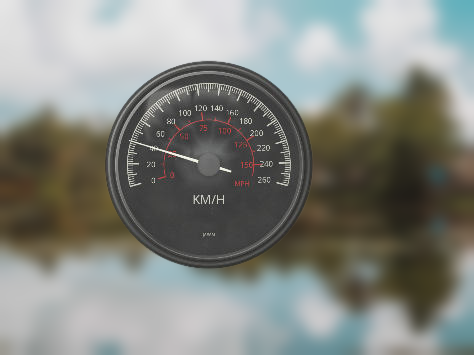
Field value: 40 km/h
